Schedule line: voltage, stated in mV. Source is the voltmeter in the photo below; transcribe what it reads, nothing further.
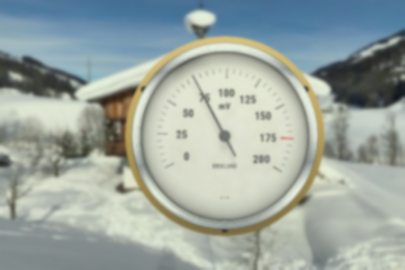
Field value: 75 mV
